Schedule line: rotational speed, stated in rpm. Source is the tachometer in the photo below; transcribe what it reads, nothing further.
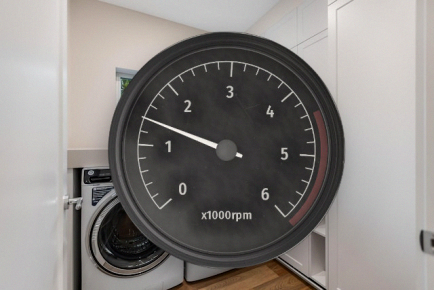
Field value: 1400 rpm
